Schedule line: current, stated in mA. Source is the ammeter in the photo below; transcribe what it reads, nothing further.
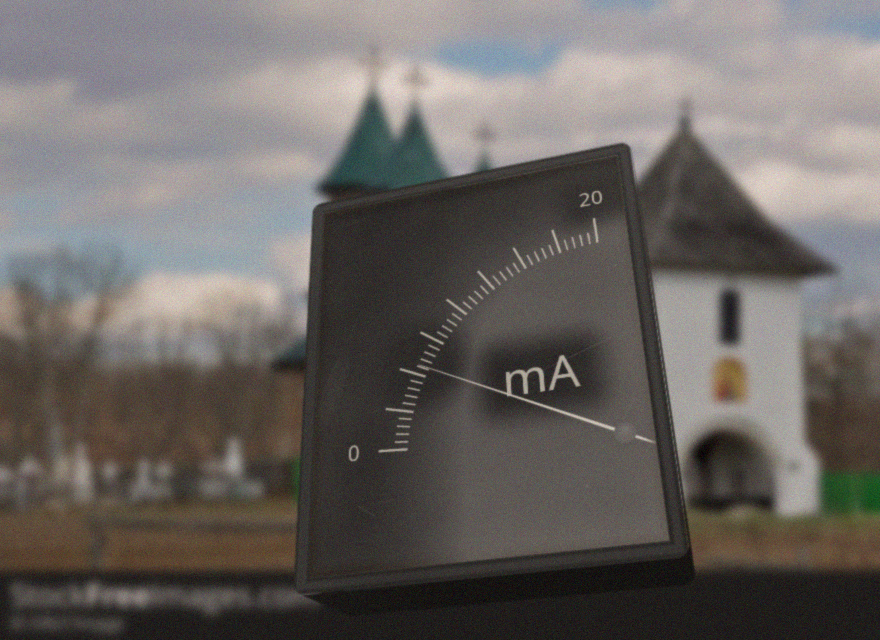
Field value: 5.5 mA
